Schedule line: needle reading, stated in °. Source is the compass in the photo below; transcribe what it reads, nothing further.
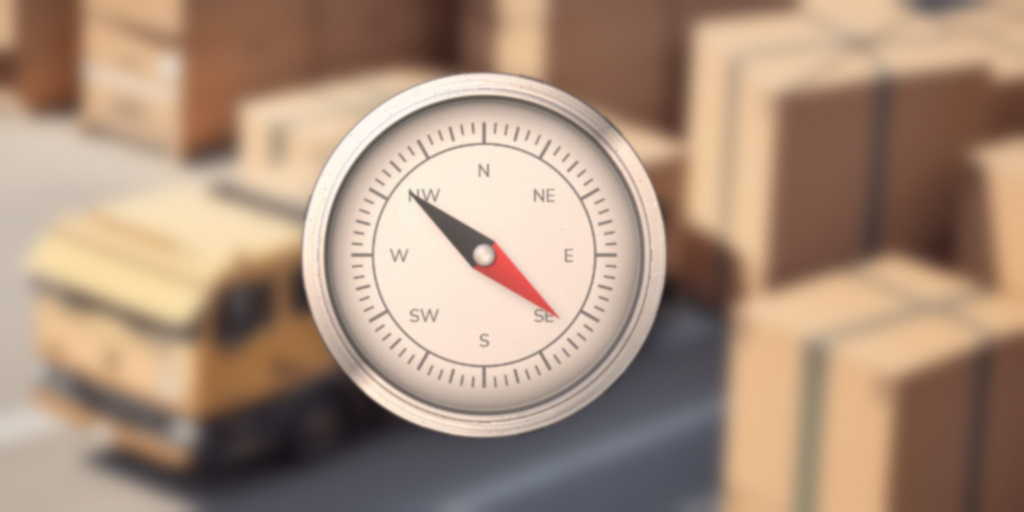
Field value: 130 °
